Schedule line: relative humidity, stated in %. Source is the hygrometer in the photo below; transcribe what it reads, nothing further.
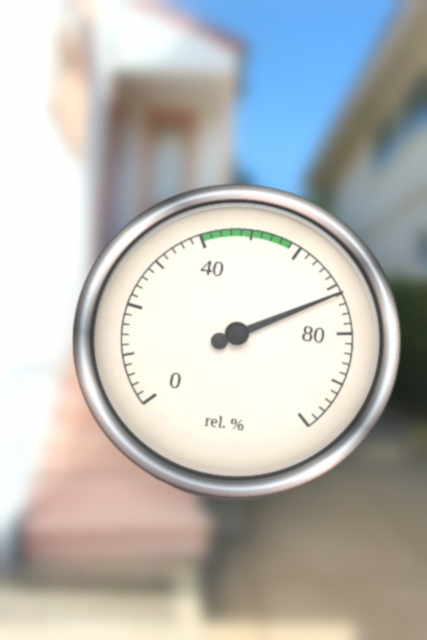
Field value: 72 %
